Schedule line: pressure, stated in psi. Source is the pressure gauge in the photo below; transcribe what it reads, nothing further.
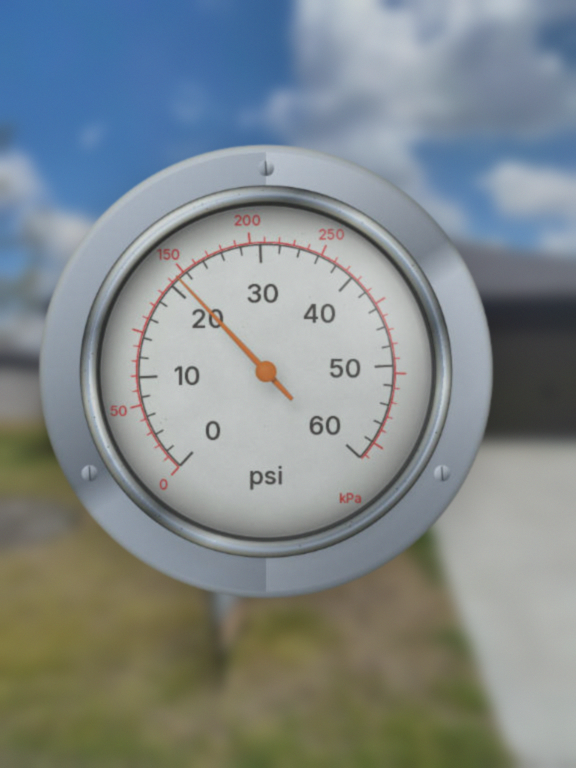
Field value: 21 psi
